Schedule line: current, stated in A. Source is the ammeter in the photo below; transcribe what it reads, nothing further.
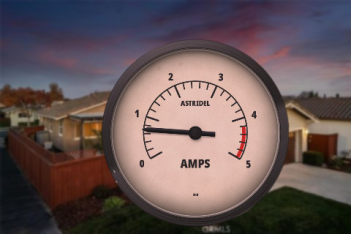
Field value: 0.7 A
